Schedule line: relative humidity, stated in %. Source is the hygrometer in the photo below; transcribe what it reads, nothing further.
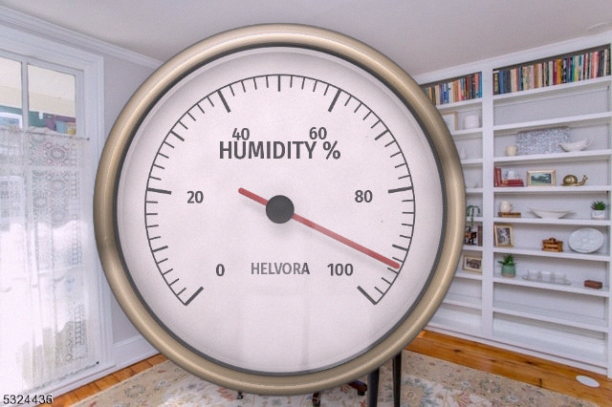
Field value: 93 %
